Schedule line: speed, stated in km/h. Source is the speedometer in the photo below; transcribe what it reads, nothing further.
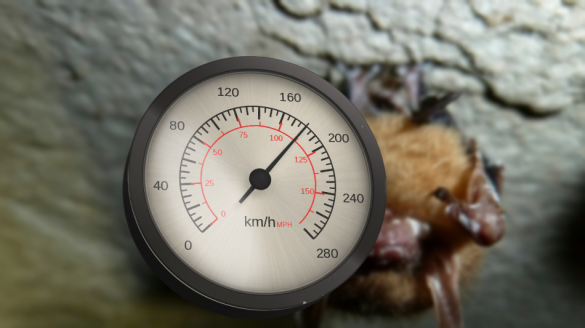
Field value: 180 km/h
